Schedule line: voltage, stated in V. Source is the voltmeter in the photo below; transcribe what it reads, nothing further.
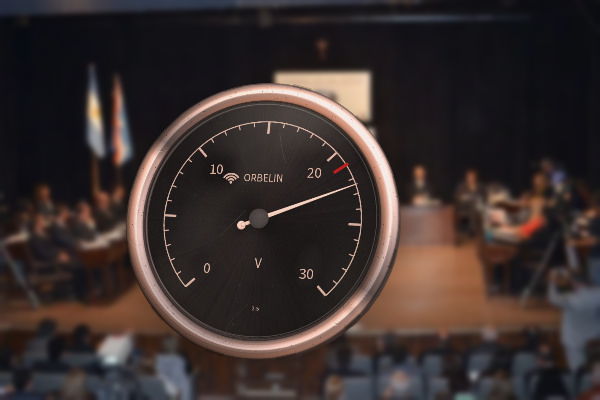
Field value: 22.5 V
